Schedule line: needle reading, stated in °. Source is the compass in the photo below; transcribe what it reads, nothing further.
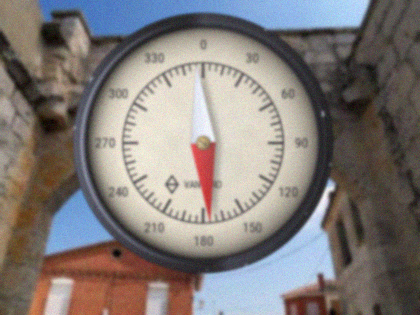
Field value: 175 °
